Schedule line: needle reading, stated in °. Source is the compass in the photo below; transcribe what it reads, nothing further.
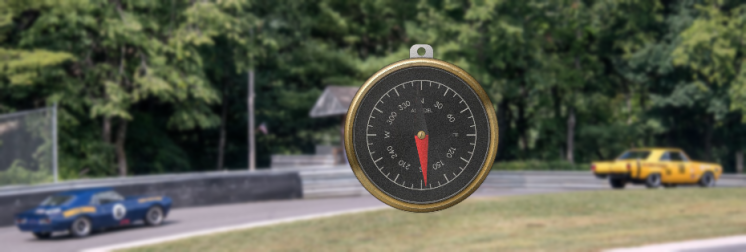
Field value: 175 °
